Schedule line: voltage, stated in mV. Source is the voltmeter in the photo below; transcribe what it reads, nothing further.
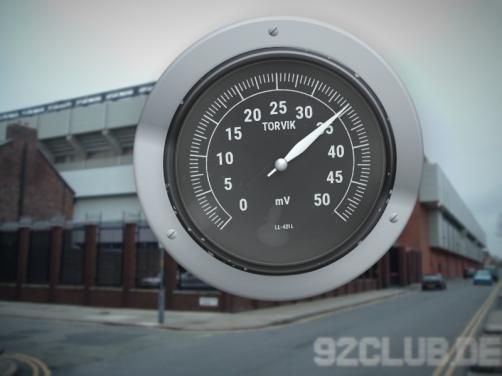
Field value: 34.5 mV
